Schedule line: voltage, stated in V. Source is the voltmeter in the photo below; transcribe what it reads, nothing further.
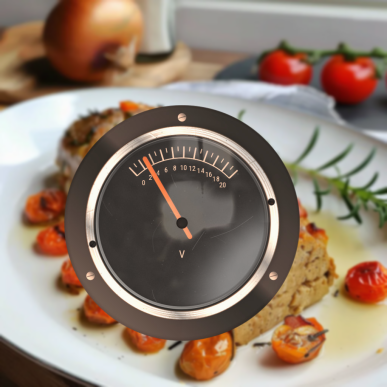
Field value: 3 V
